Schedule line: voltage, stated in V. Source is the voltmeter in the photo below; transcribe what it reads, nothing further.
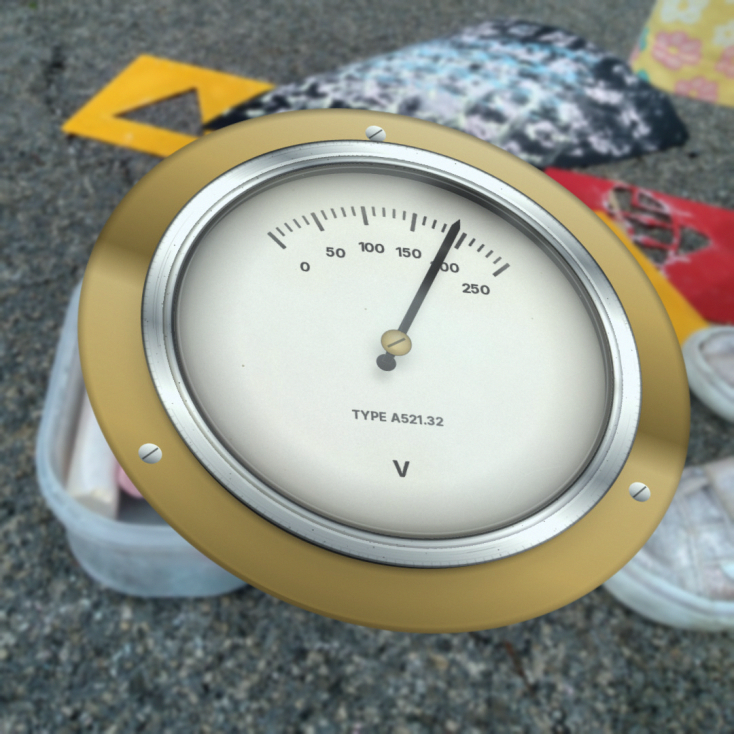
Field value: 190 V
